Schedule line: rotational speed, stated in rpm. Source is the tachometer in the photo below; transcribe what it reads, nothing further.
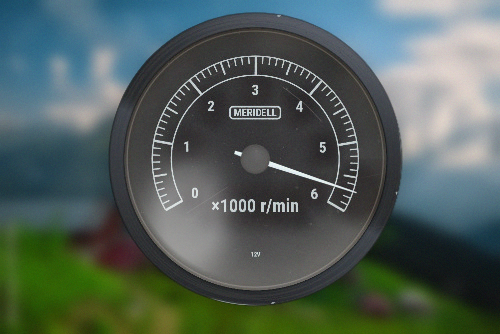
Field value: 5700 rpm
